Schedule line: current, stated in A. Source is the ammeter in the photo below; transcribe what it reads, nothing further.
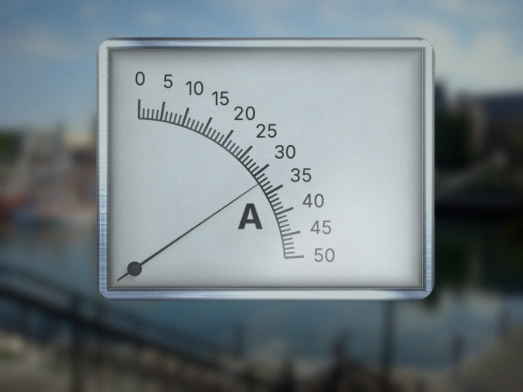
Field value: 32 A
